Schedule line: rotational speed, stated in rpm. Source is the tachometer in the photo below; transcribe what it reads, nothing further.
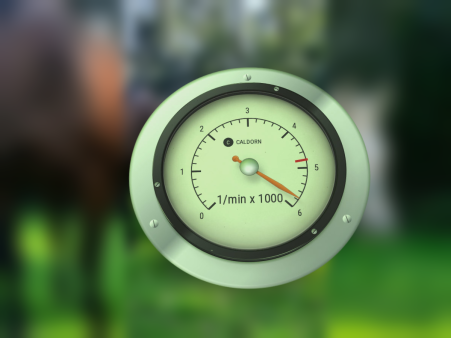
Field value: 5800 rpm
